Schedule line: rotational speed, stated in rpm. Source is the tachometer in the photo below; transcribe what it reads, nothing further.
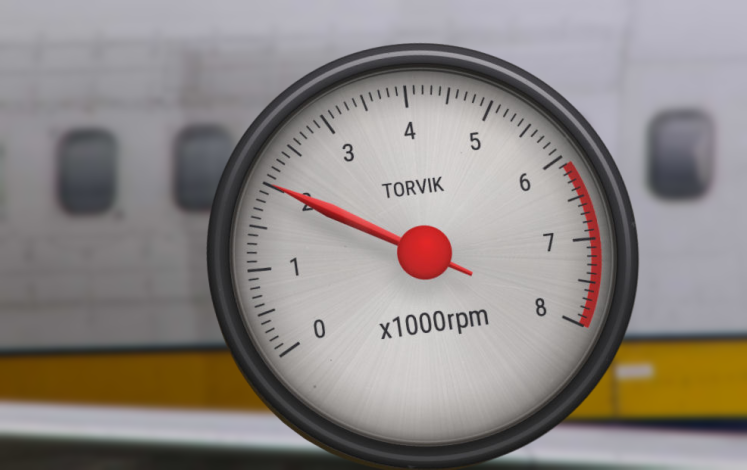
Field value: 2000 rpm
